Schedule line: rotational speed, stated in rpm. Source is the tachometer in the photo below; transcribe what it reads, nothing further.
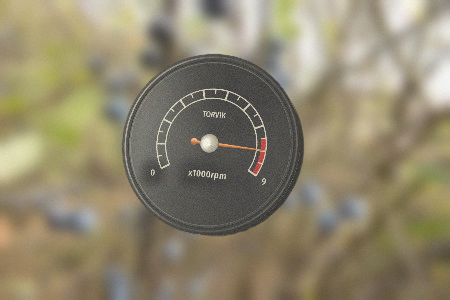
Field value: 8000 rpm
